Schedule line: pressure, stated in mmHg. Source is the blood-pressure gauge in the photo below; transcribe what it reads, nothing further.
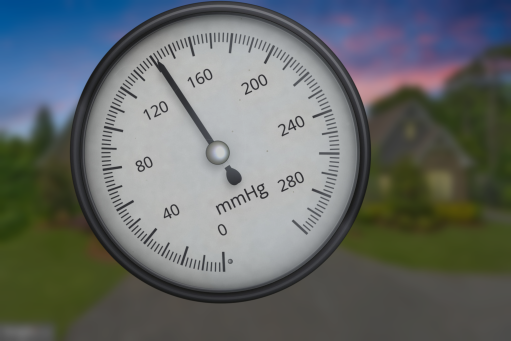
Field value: 142 mmHg
